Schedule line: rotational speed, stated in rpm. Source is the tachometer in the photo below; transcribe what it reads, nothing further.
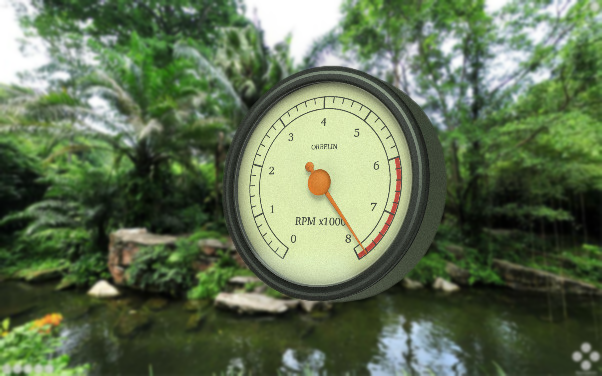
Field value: 7800 rpm
